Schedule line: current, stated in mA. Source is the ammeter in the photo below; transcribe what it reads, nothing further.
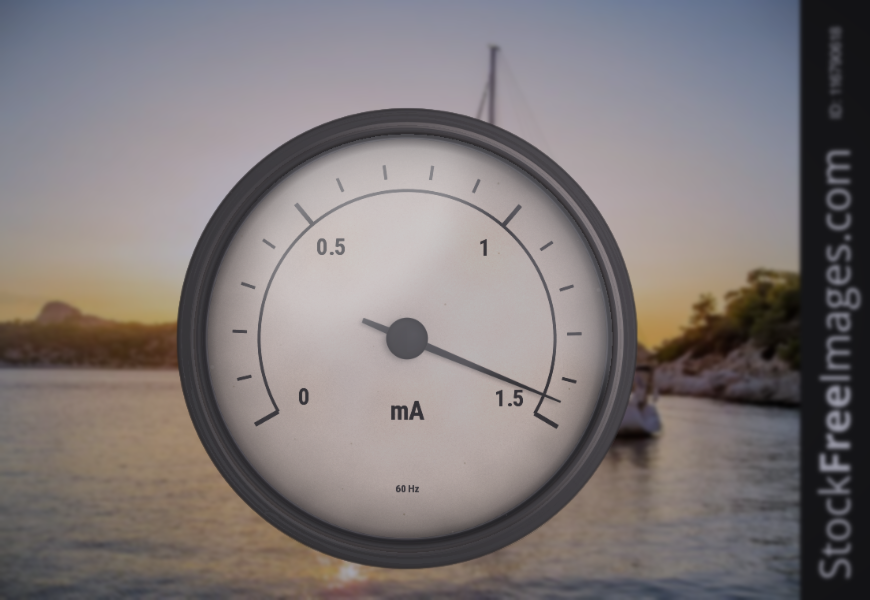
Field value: 1.45 mA
